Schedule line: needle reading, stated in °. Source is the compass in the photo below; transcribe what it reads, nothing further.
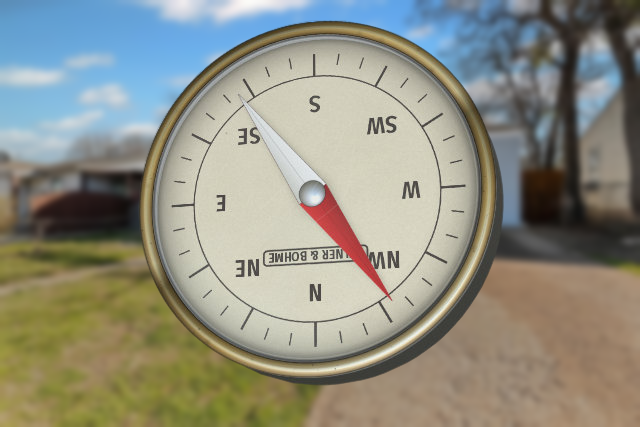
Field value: 325 °
